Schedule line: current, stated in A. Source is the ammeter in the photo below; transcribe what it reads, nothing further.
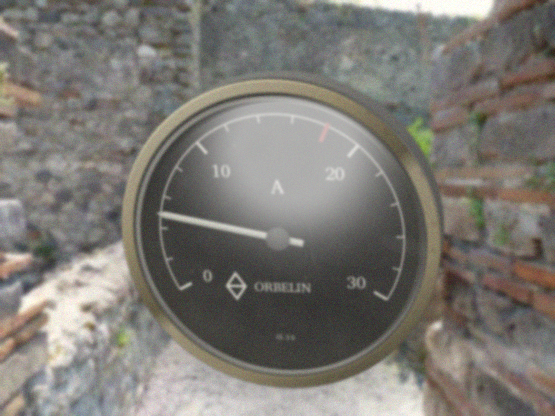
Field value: 5 A
